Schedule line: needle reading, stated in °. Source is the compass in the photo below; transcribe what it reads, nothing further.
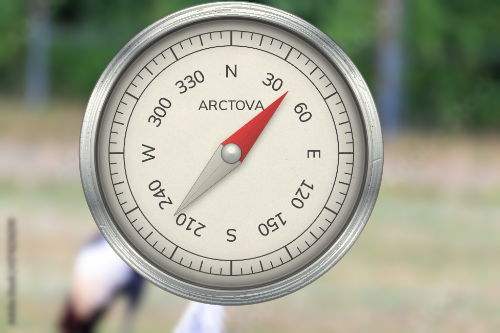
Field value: 42.5 °
